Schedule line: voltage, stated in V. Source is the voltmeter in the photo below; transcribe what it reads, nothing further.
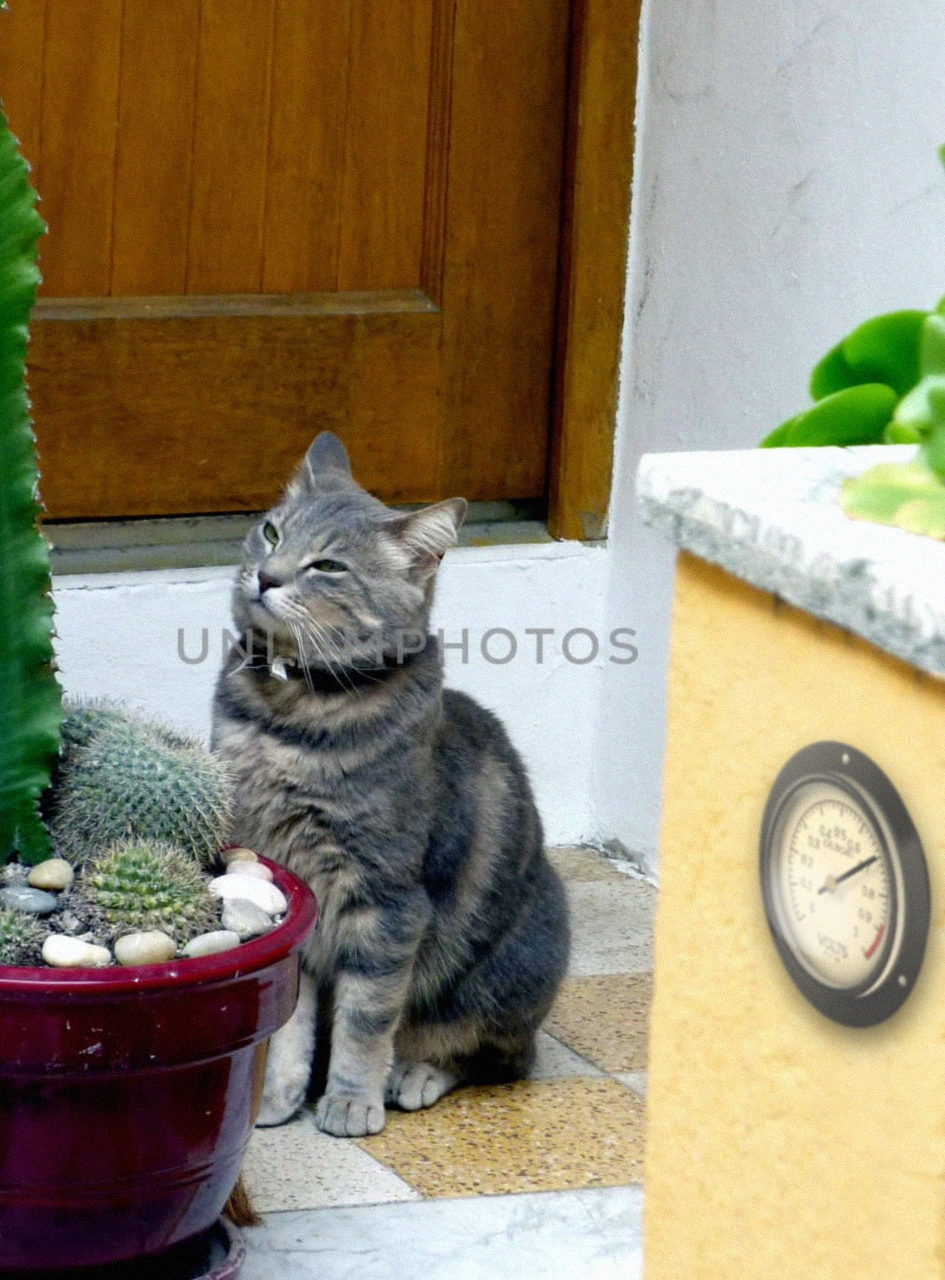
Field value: 0.7 V
